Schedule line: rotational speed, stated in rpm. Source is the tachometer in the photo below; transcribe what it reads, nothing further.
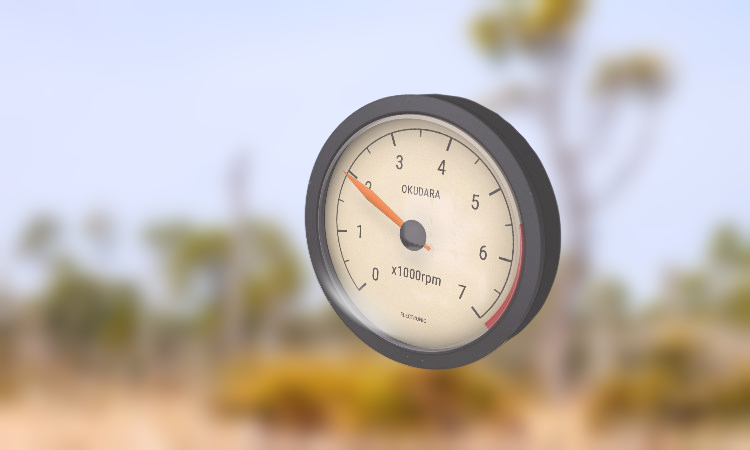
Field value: 2000 rpm
